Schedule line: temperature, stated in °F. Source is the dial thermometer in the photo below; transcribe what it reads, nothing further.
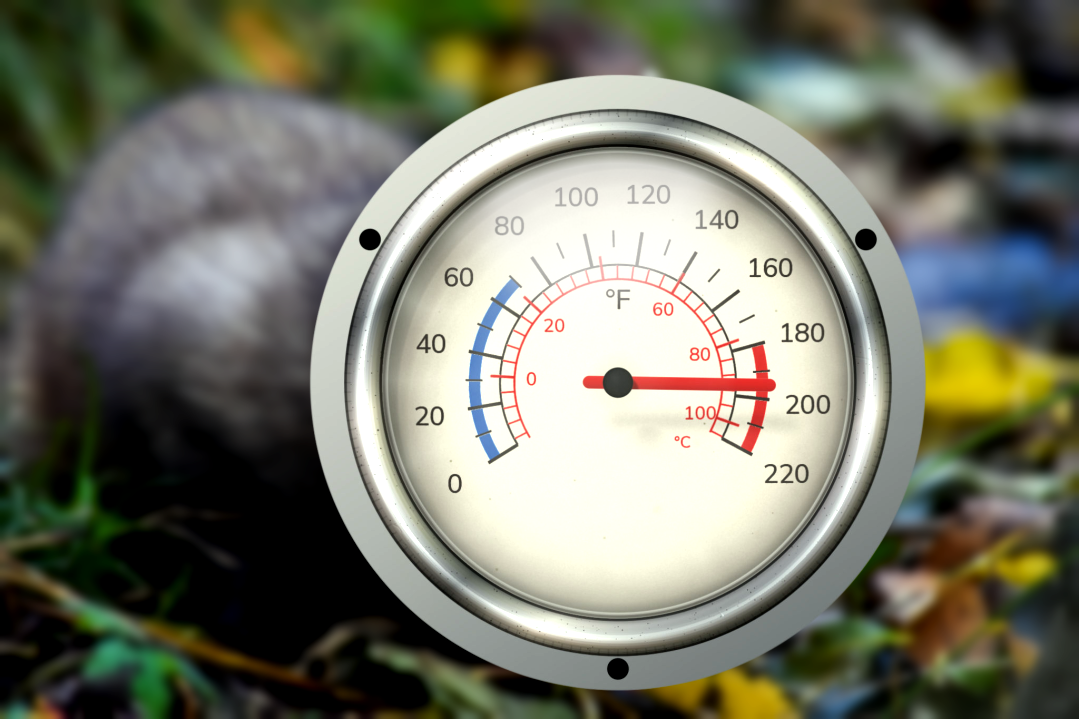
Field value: 195 °F
